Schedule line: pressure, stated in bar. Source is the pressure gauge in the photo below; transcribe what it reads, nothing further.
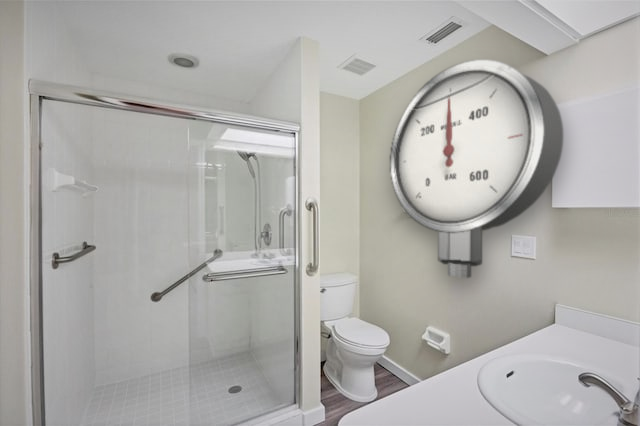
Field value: 300 bar
